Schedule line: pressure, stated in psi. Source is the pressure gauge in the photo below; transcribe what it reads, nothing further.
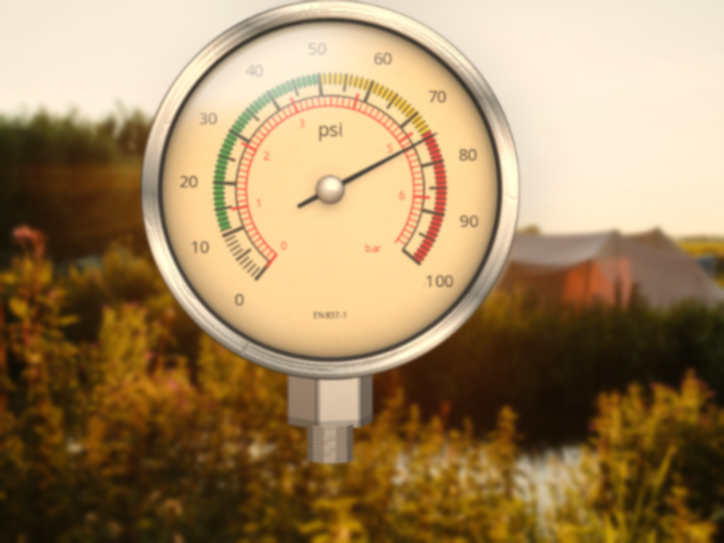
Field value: 75 psi
